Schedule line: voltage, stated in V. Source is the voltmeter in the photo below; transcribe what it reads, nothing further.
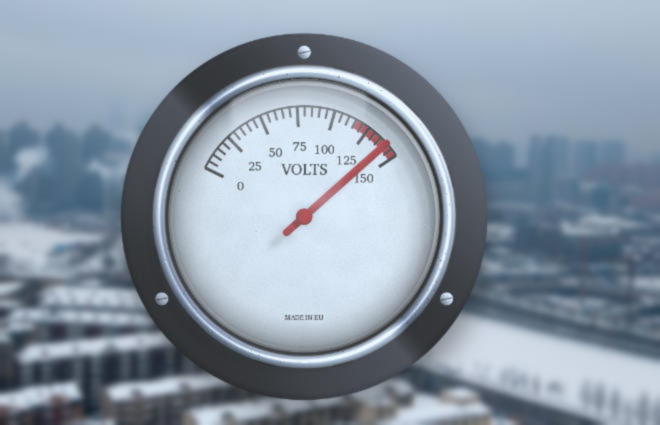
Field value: 140 V
